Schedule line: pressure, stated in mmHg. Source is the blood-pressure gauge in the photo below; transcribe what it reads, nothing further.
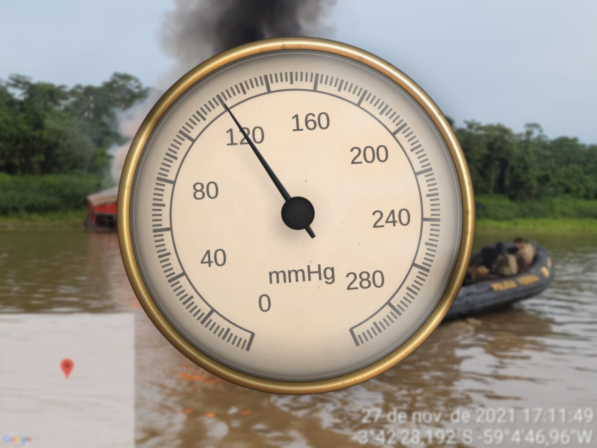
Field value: 120 mmHg
